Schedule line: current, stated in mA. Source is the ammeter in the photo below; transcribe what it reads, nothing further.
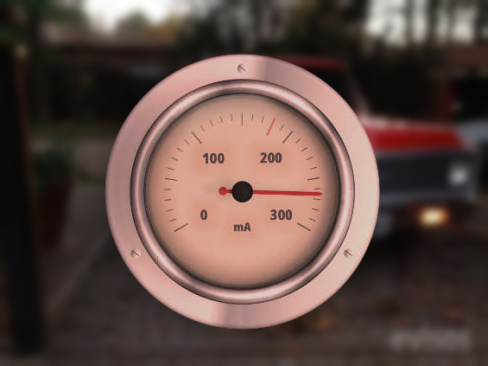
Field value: 265 mA
